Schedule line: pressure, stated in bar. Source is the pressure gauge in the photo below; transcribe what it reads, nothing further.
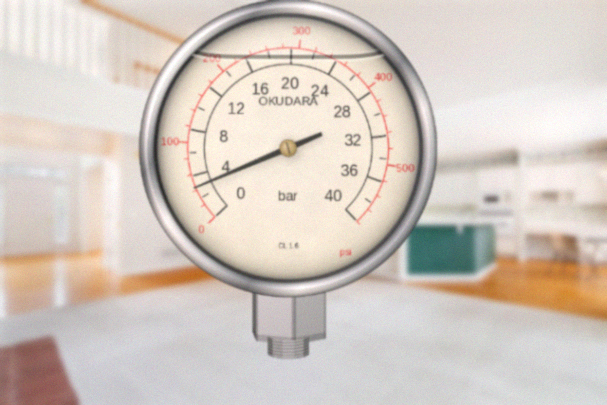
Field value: 3 bar
